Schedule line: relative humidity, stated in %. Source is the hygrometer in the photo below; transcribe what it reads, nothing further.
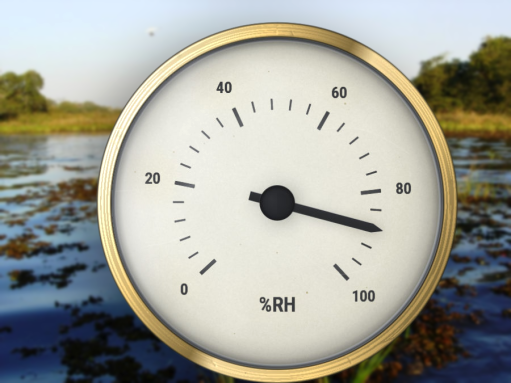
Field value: 88 %
